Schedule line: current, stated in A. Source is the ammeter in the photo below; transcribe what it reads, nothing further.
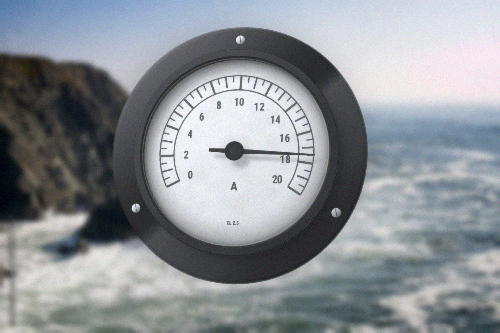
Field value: 17.5 A
